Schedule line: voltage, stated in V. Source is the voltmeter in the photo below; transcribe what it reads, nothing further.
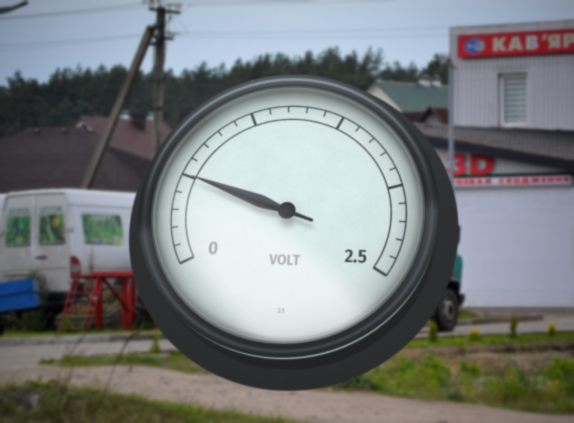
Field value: 0.5 V
